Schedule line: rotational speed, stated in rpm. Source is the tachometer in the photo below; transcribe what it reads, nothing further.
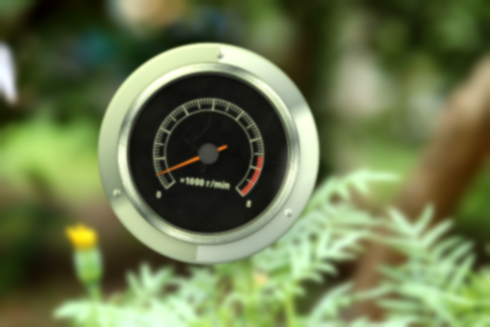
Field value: 500 rpm
